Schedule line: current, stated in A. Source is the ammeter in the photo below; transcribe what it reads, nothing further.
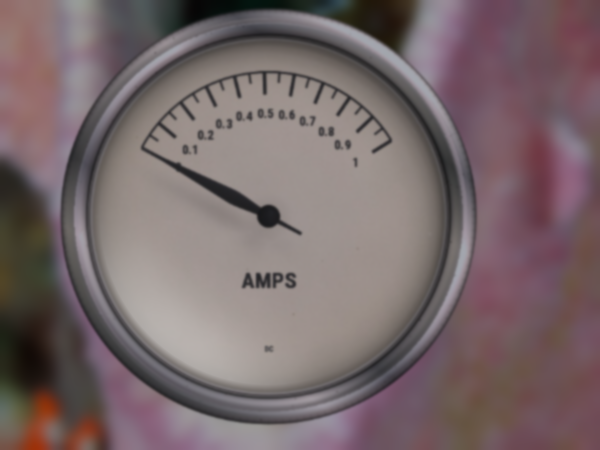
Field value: 0 A
